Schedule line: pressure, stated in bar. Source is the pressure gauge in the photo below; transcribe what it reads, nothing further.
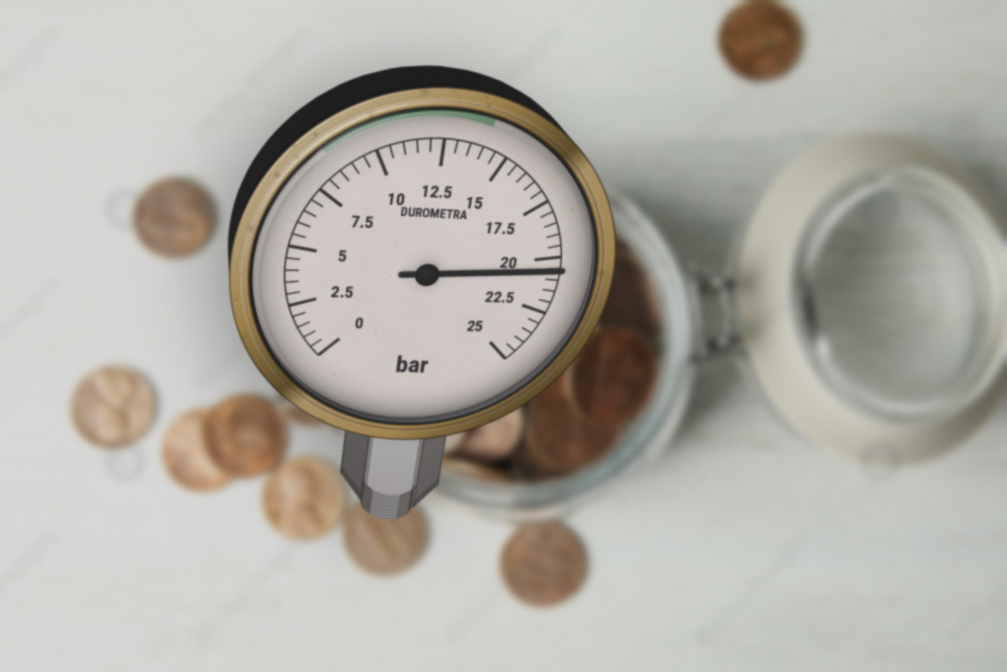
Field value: 20.5 bar
